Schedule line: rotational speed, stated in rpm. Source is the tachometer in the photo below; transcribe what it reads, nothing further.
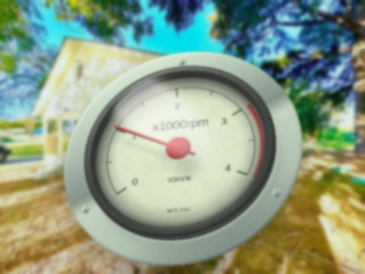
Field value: 1000 rpm
